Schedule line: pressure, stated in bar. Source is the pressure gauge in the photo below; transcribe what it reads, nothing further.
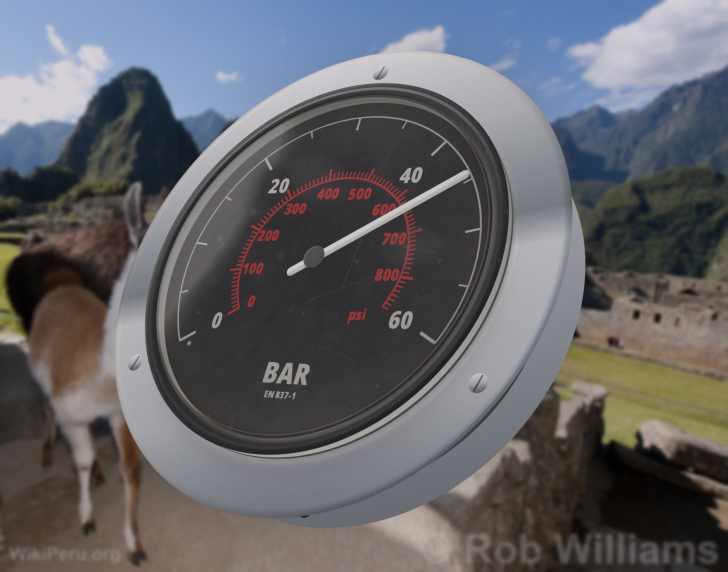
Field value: 45 bar
